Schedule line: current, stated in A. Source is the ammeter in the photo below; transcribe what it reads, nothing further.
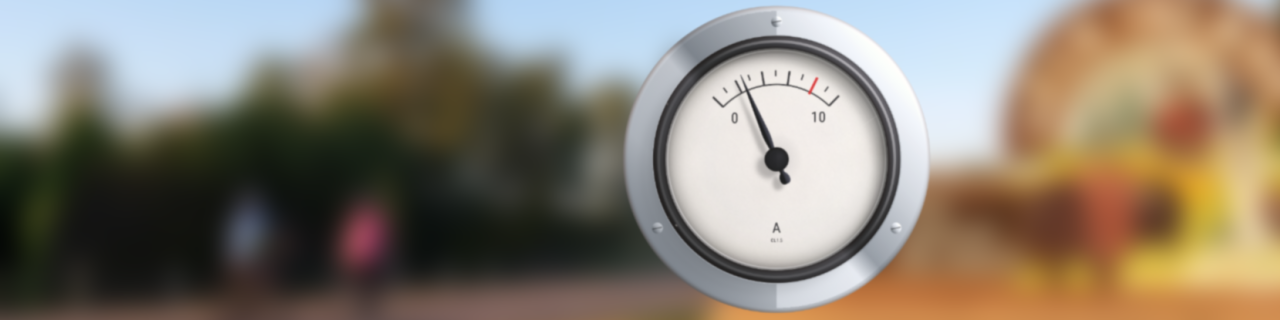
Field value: 2.5 A
